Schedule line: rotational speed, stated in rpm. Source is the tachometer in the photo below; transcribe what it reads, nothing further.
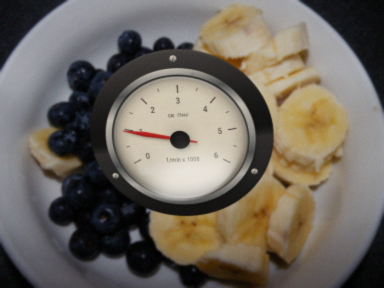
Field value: 1000 rpm
